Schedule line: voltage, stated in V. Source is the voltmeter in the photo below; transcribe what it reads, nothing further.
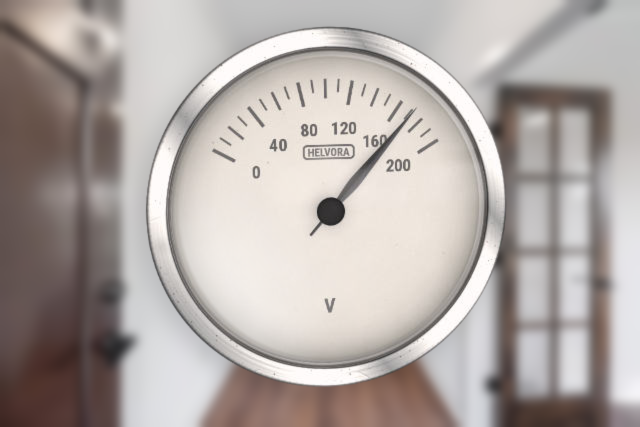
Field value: 170 V
